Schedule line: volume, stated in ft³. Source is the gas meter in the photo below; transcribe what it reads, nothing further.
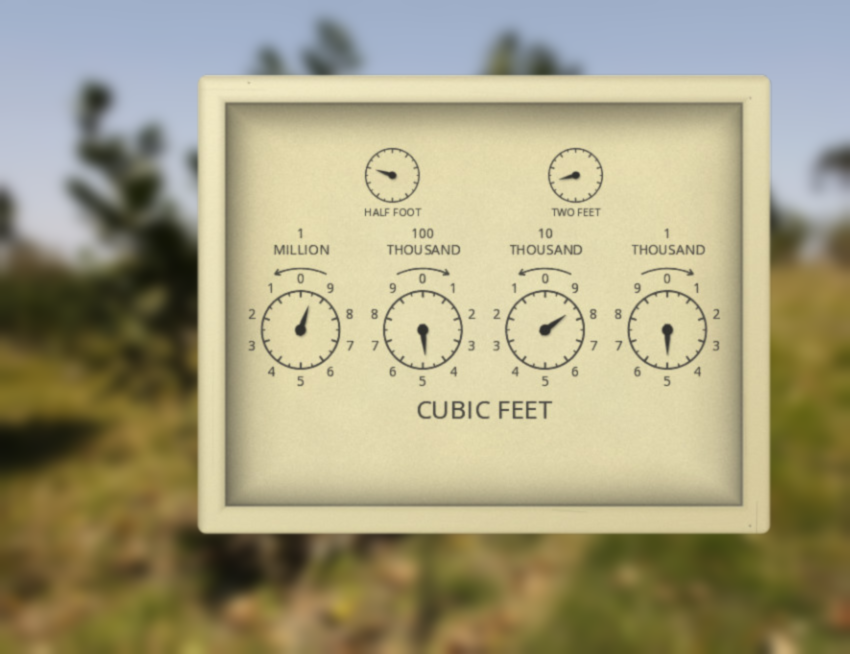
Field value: 948500 ft³
